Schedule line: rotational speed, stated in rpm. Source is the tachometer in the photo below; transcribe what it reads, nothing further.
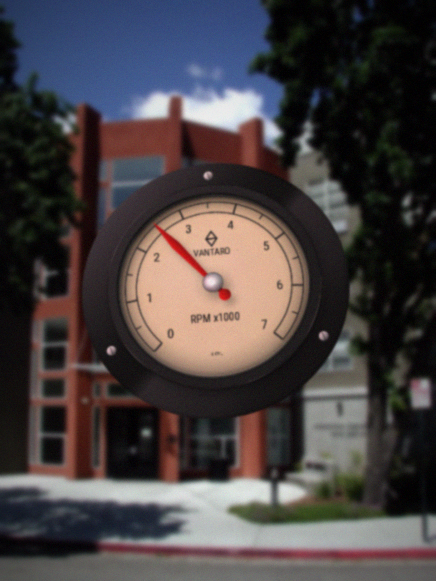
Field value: 2500 rpm
